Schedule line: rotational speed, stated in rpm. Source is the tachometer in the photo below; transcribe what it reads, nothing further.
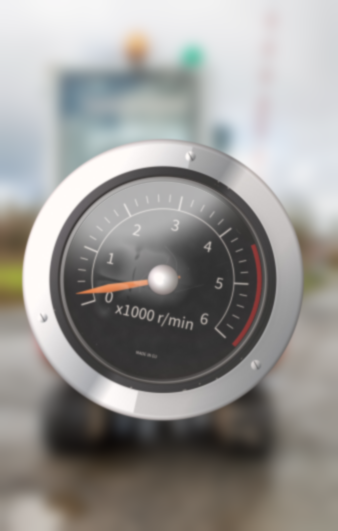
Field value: 200 rpm
